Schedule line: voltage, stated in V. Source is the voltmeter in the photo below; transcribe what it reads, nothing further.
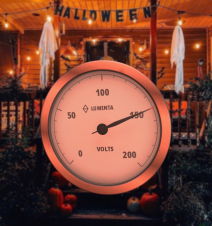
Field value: 150 V
